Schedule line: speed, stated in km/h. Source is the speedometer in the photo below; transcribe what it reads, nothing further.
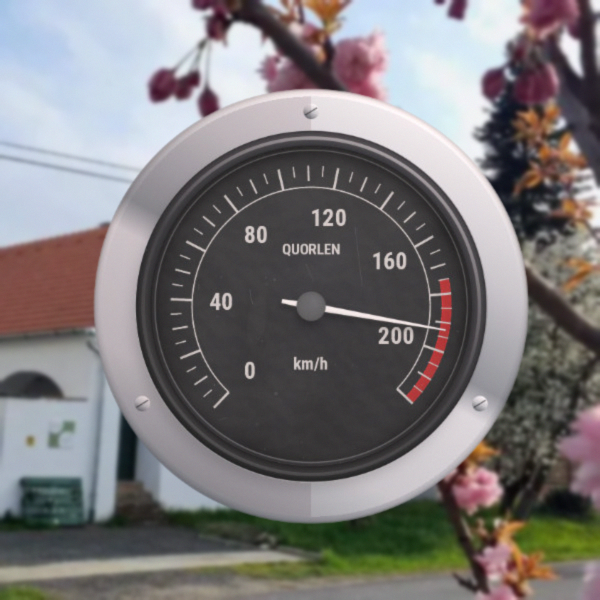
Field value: 192.5 km/h
